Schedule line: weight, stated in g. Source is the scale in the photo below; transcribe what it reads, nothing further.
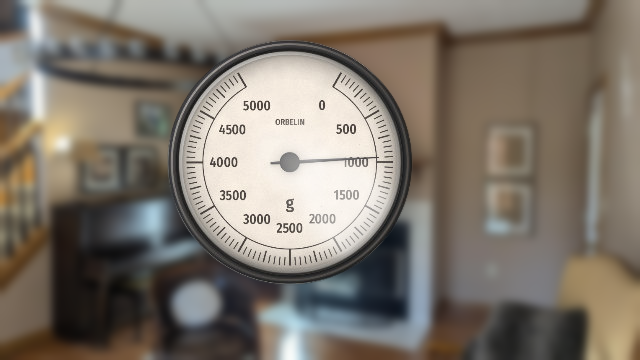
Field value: 950 g
